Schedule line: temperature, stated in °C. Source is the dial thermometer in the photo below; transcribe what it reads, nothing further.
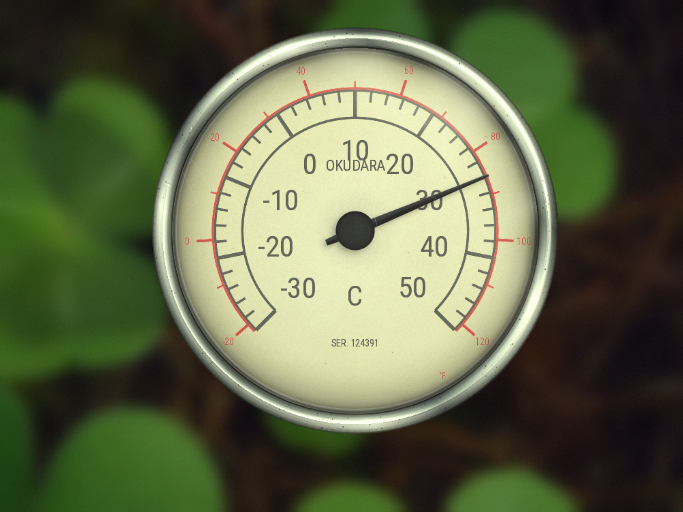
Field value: 30 °C
